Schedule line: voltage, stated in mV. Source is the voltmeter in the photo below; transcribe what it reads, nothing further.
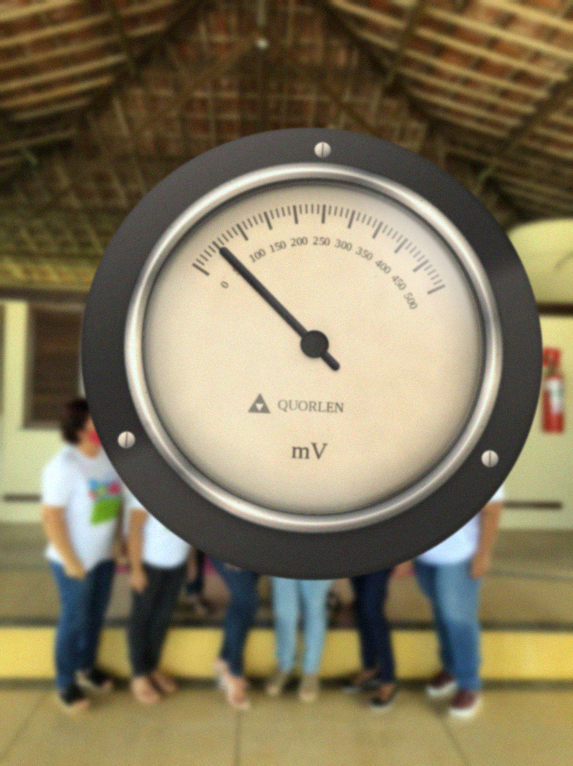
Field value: 50 mV
